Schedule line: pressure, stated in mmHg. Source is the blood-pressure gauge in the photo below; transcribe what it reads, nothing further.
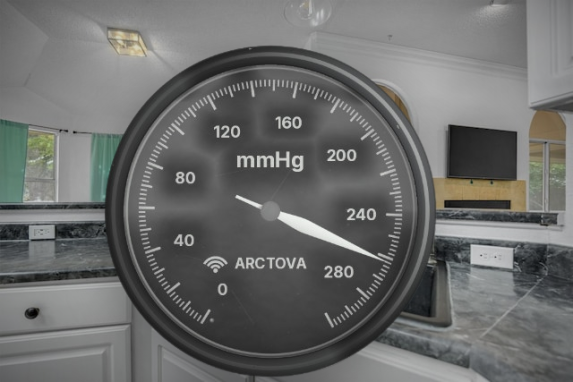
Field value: 262 mmHg
